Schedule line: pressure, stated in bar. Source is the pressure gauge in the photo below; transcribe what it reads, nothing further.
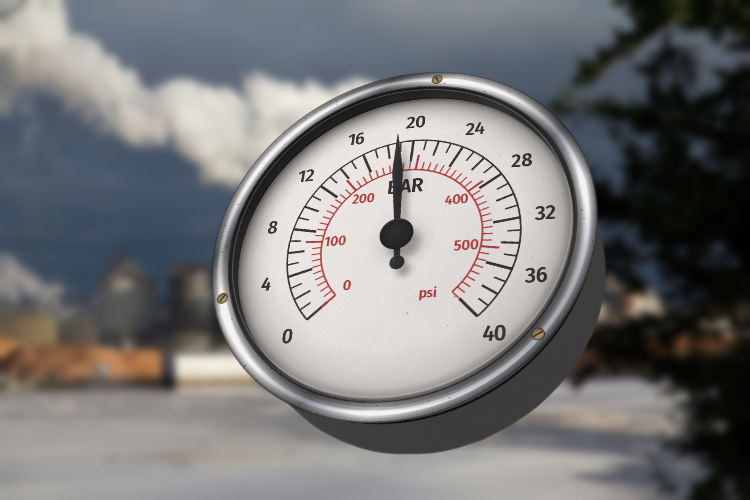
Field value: 19 bar
